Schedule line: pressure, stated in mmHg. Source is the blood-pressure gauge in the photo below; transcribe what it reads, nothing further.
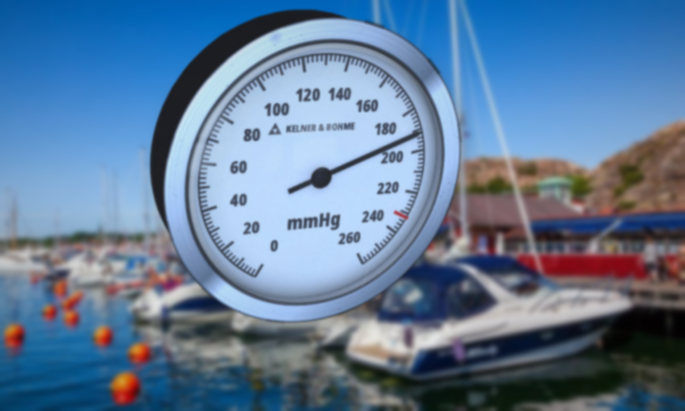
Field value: 190 mmHg
